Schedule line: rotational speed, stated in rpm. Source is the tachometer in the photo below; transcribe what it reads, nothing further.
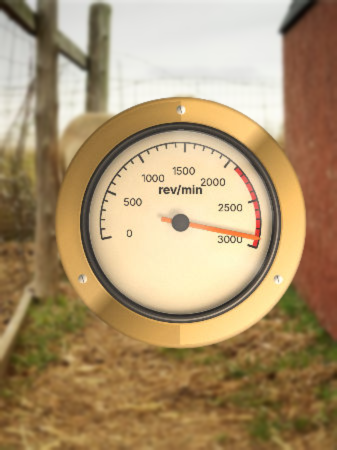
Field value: 2900 rpm
